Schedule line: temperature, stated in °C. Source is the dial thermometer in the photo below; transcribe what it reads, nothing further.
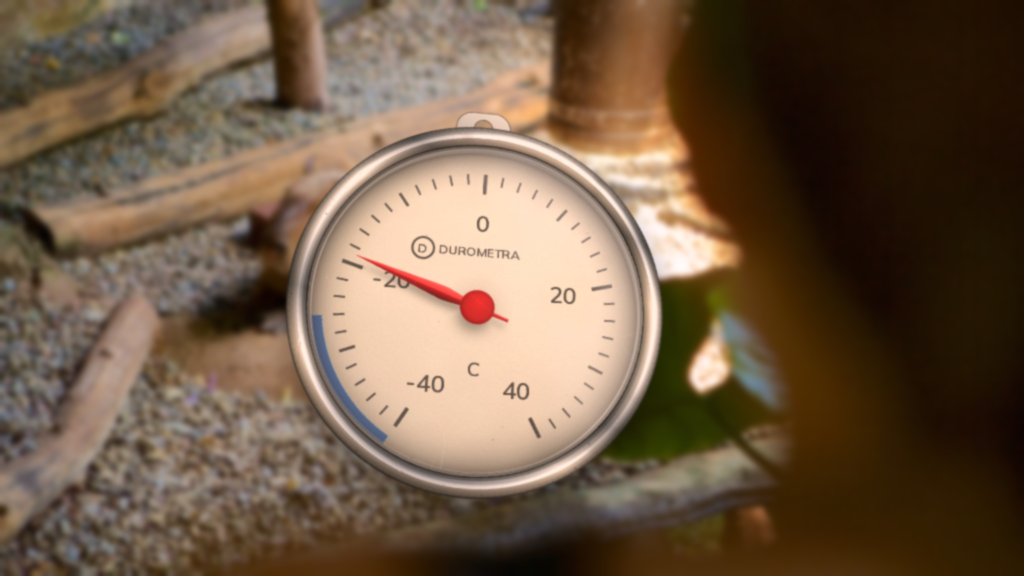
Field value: -19 °C
